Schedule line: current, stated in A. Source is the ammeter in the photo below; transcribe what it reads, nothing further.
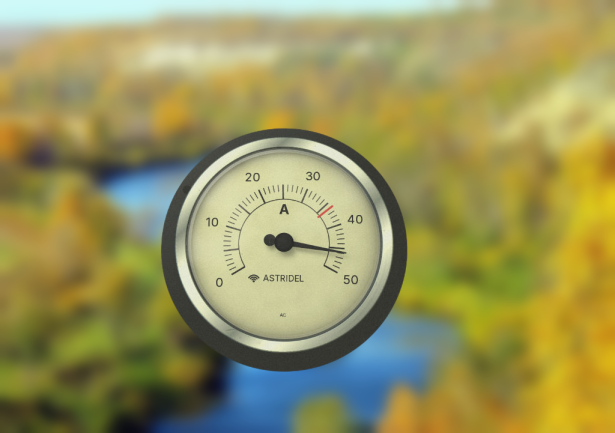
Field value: 46 A
